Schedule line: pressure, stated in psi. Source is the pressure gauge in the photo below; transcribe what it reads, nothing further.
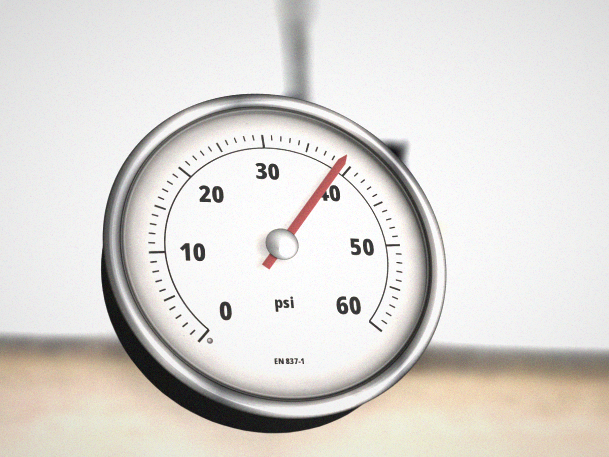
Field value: 39 psi
